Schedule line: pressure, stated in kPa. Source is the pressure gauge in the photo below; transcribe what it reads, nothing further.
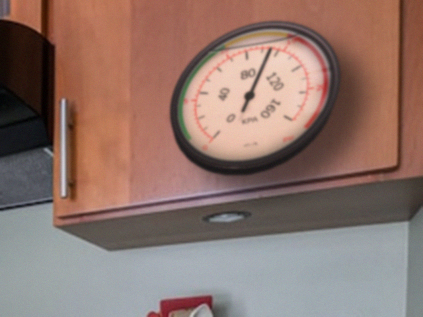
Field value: 95 kPa
